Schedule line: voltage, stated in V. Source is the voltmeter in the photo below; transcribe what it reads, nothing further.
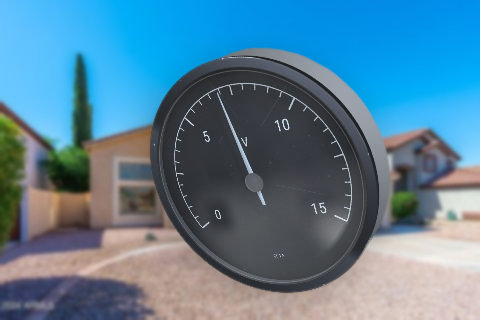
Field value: 7 V
